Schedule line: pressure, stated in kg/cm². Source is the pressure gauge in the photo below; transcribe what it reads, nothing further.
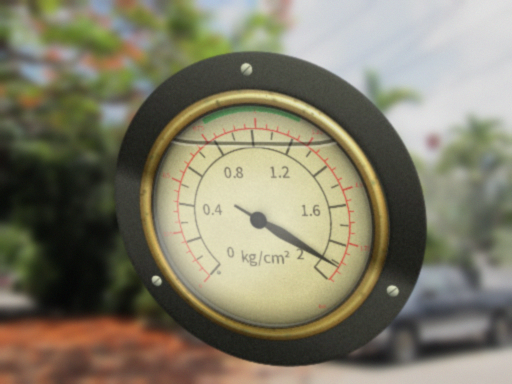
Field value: 1.9 kg/cm²
